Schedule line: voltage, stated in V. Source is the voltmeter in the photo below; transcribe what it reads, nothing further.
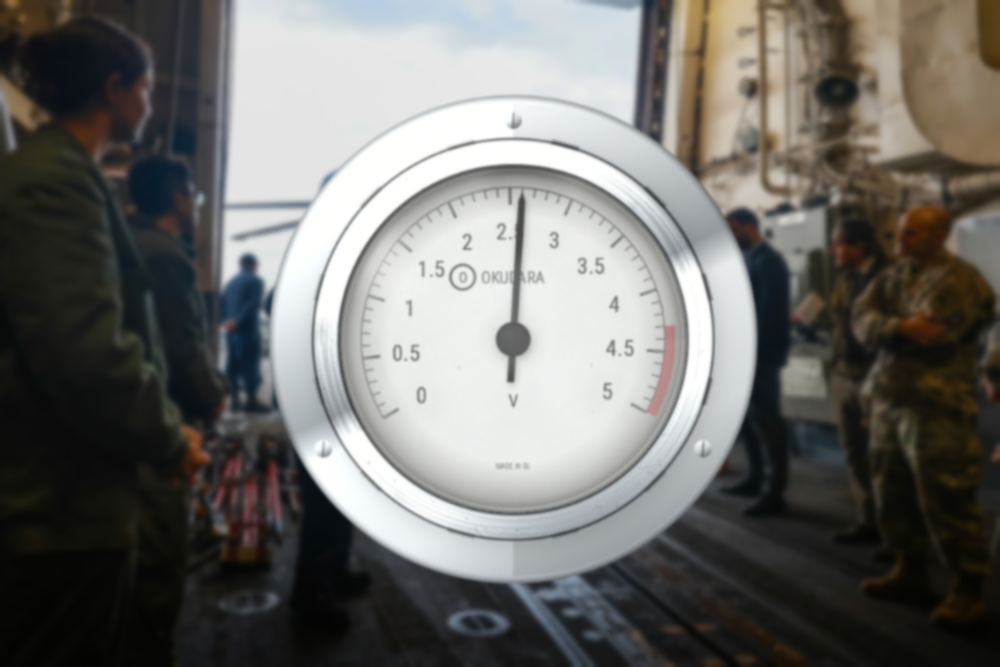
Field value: 2.6 V
